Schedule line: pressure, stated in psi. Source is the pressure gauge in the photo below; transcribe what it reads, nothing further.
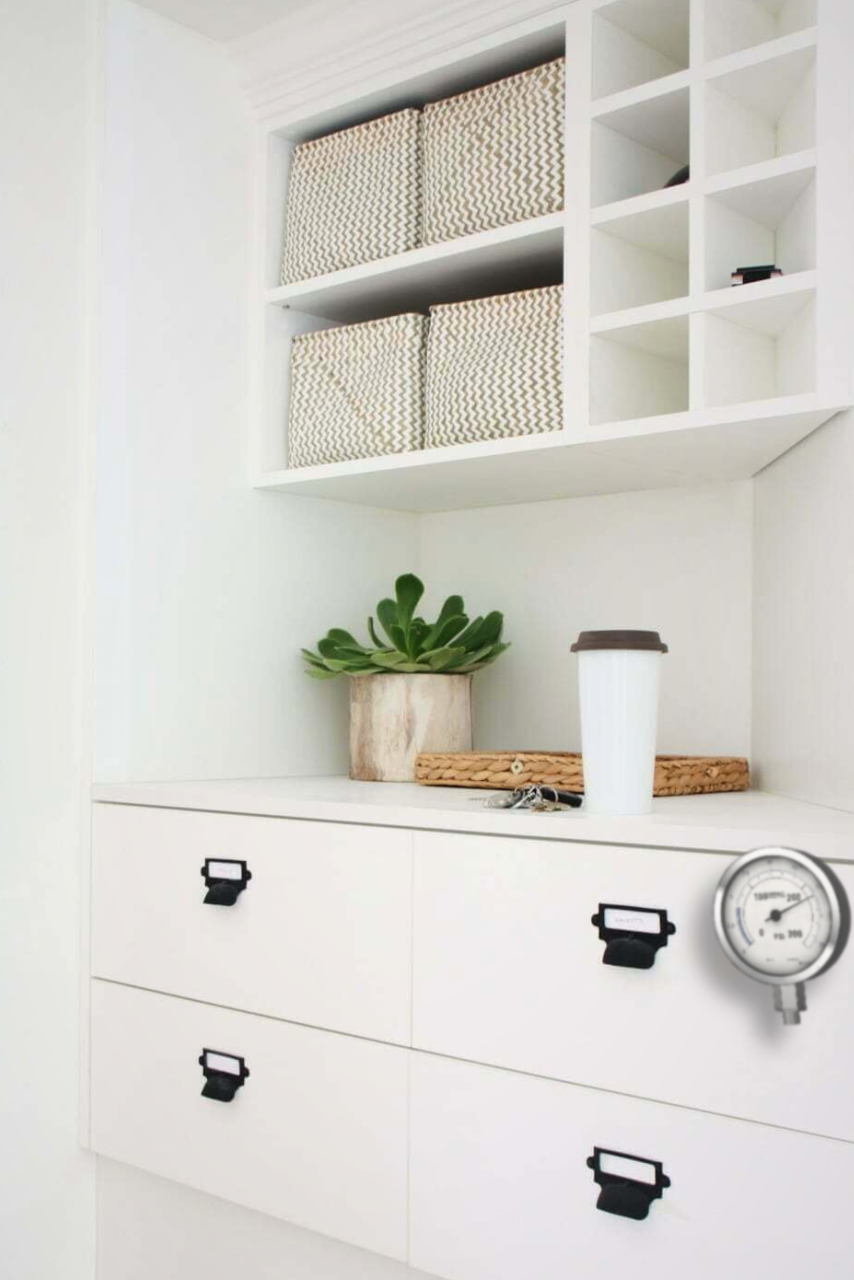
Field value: 220 psi
